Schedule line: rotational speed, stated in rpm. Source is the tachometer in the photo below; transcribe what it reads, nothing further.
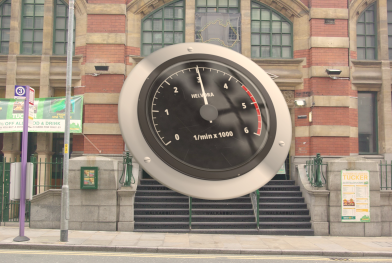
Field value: 3000 rpm
